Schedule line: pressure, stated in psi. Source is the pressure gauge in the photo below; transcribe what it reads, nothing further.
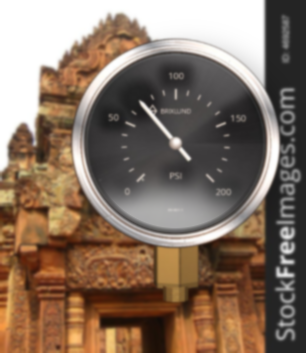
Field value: 70 psi
